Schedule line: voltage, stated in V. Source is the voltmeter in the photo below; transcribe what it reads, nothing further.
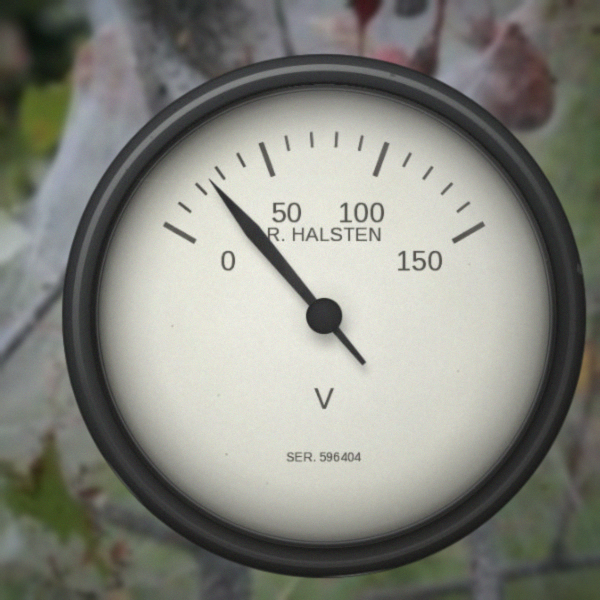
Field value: 25 V
